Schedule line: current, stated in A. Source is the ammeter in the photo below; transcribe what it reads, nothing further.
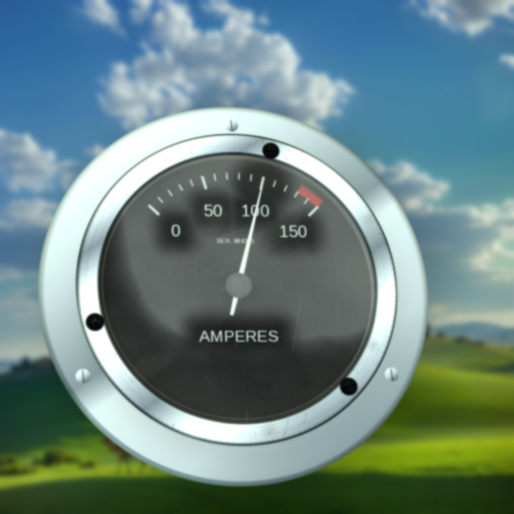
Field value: 100 A
